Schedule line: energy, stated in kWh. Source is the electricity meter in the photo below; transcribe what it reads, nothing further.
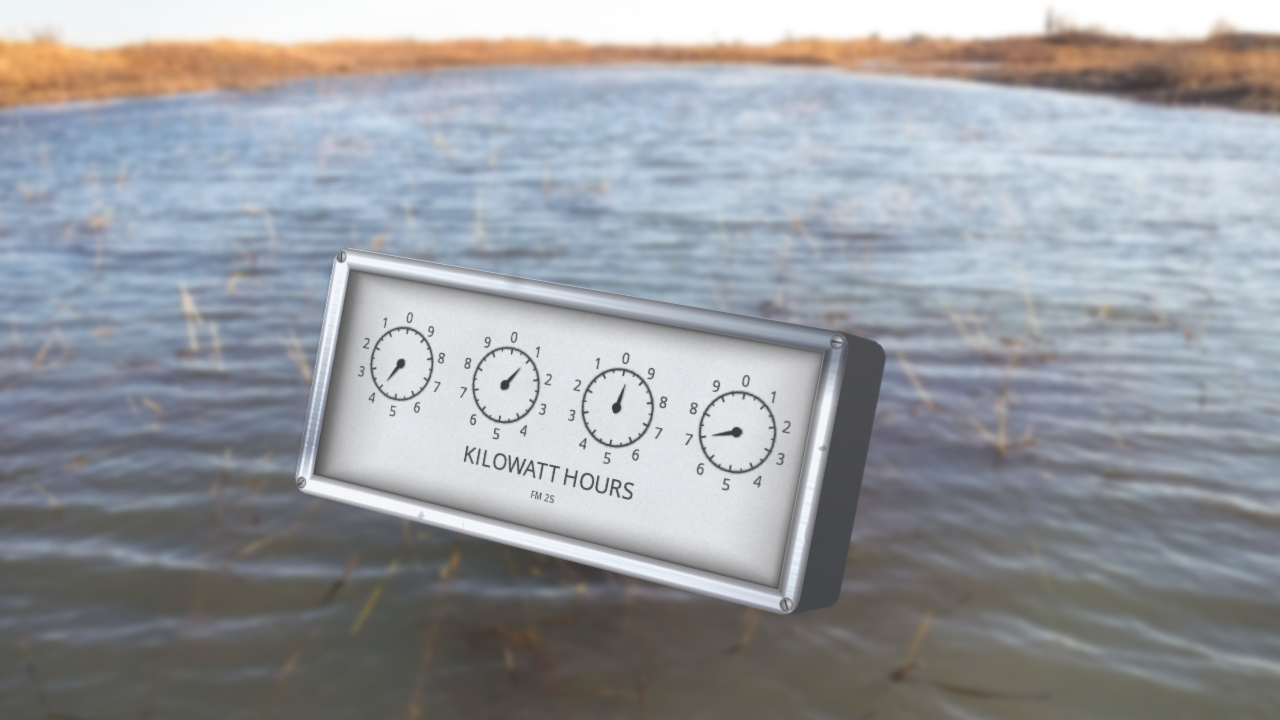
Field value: 4097 kWh
